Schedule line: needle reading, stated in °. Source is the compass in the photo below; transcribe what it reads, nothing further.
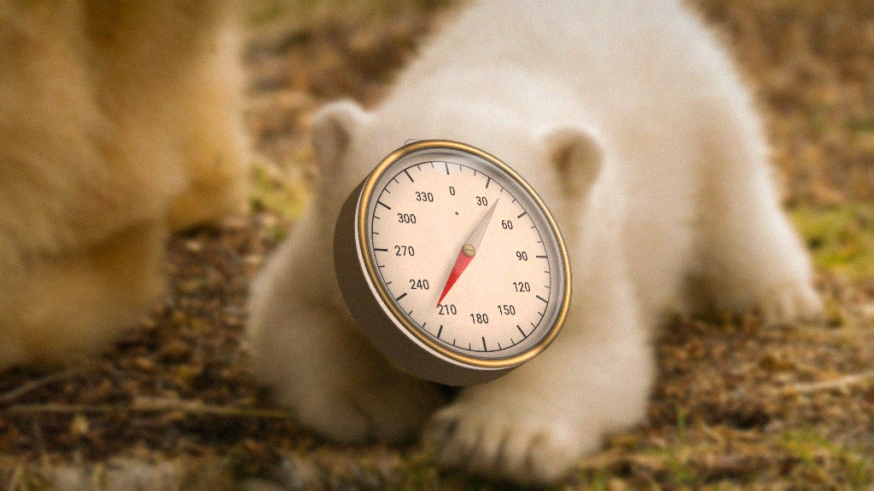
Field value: 220 °
